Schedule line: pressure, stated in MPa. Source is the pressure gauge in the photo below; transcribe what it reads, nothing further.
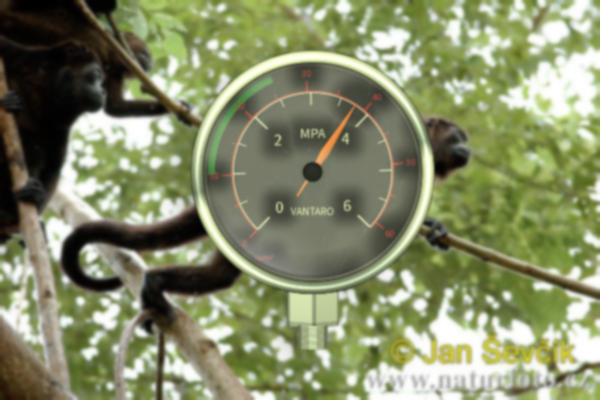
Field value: 3.75 MPa
